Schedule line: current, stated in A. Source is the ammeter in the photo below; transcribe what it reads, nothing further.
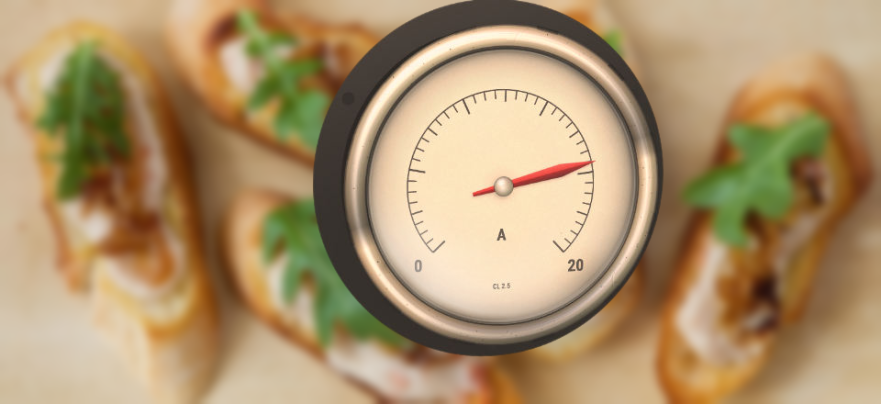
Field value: 15.5 A
